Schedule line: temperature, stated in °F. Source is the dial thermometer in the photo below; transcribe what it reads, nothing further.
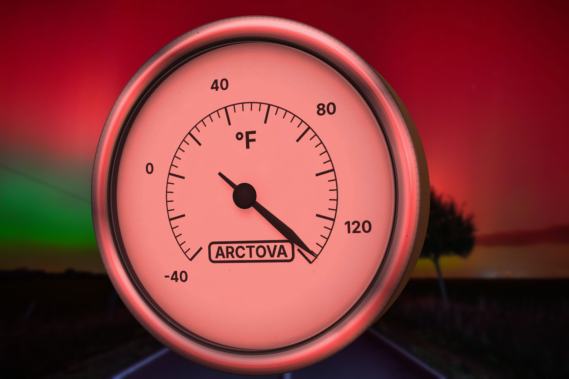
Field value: 136 °F
